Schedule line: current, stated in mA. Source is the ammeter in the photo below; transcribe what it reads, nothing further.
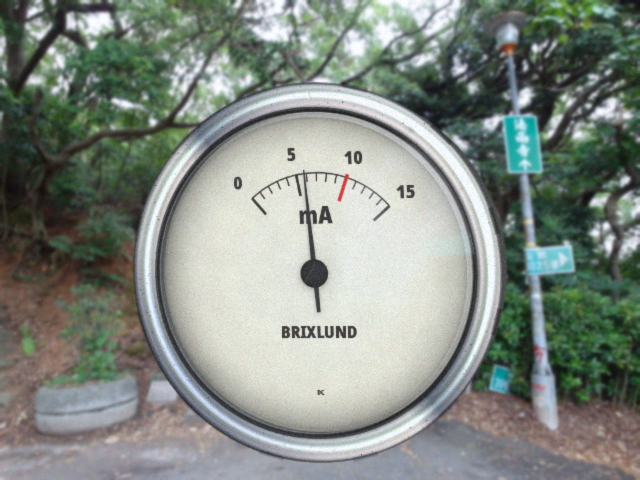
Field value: 6 mA
